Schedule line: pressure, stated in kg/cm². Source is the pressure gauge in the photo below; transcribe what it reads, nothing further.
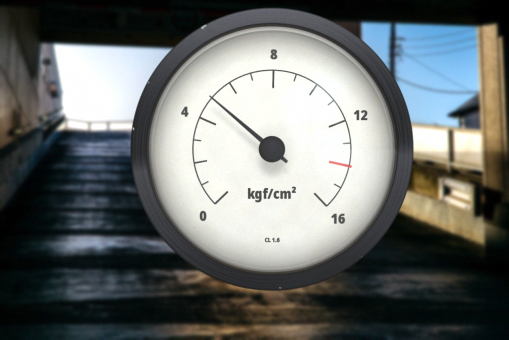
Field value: 5 kg/cm²
